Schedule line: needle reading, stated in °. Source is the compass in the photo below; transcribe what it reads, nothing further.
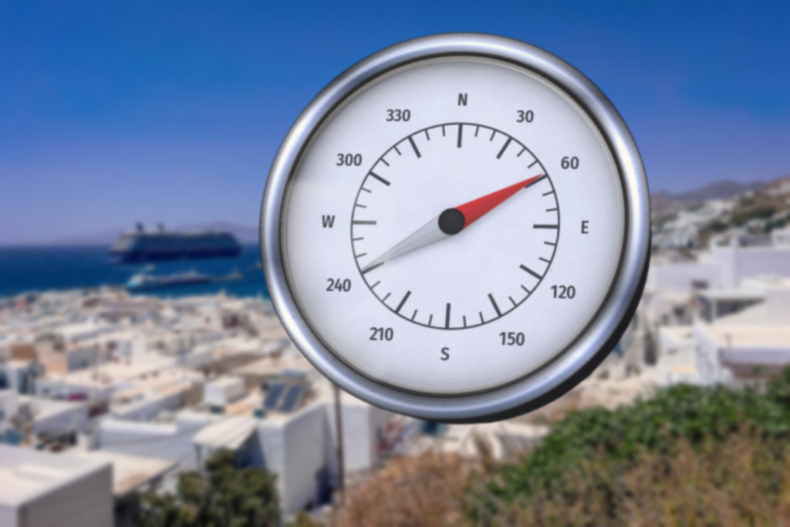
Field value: 60 °
